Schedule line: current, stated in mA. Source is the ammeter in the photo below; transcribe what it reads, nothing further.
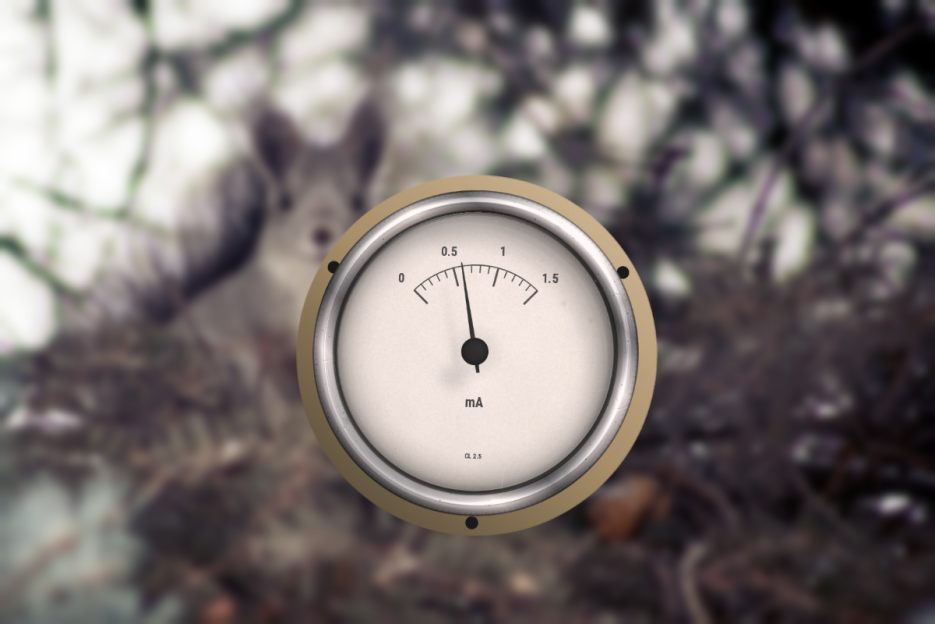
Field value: 0.6 mA
